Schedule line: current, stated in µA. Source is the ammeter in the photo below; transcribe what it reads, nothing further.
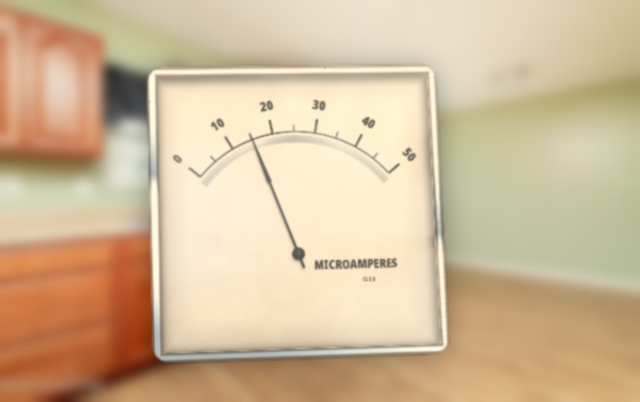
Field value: 15 µA
